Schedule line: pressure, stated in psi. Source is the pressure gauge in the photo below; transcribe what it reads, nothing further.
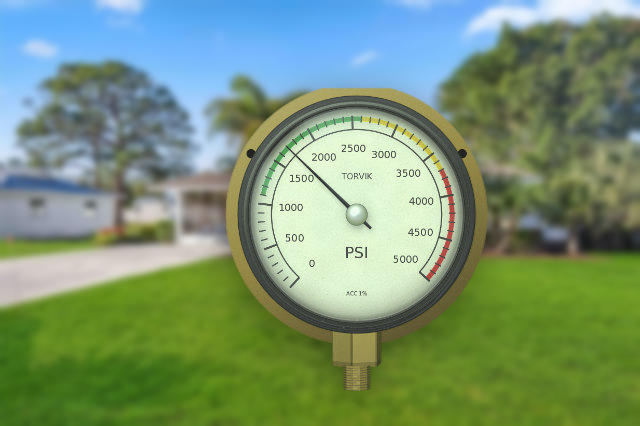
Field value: 1700 psi
